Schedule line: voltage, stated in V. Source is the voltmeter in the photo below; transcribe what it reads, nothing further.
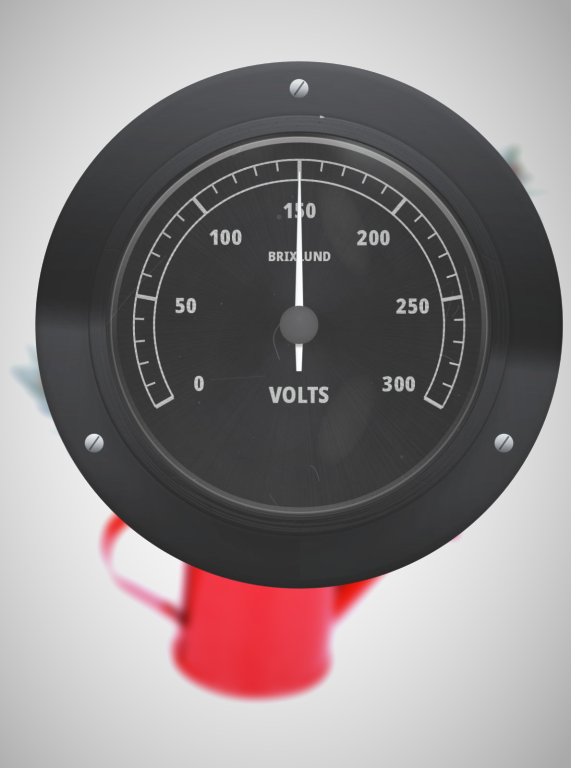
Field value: 150 V
